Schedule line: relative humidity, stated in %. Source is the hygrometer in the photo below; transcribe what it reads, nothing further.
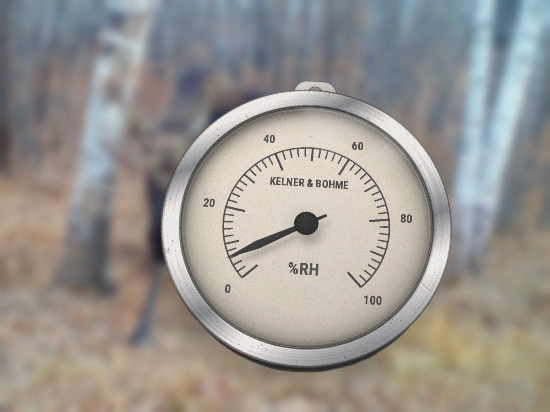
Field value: 6 %
